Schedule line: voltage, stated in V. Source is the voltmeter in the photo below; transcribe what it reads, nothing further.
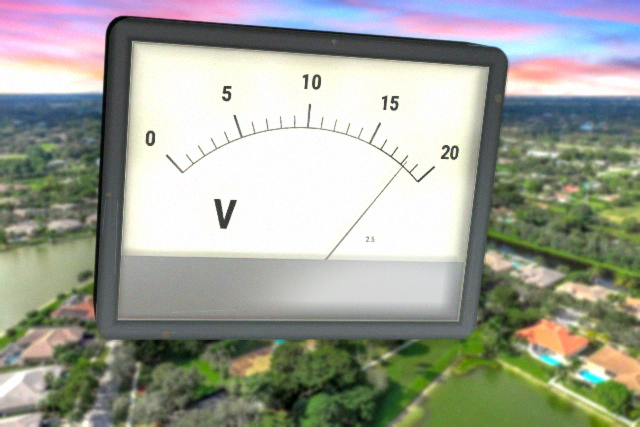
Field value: 18 V
